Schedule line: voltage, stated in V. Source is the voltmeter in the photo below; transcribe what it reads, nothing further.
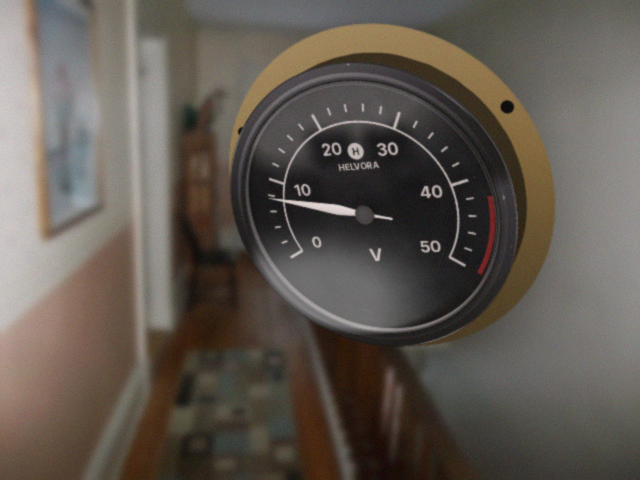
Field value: 8 V
